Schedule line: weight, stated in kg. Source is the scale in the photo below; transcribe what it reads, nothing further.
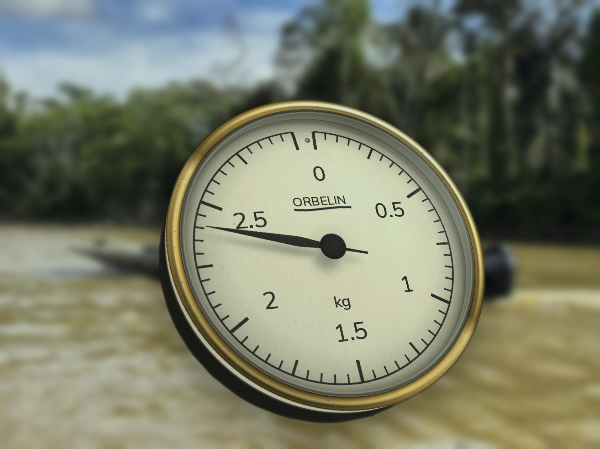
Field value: 2.4 kg
